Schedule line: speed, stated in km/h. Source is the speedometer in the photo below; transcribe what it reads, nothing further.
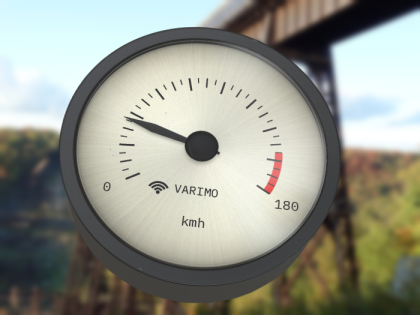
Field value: 35 km/h
